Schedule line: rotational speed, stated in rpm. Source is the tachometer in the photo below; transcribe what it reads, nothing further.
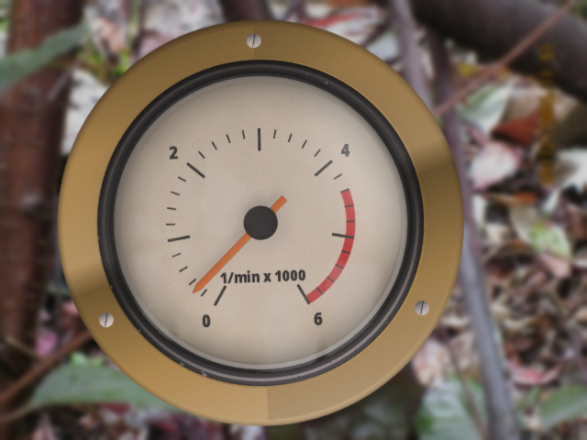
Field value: 300 rpm
